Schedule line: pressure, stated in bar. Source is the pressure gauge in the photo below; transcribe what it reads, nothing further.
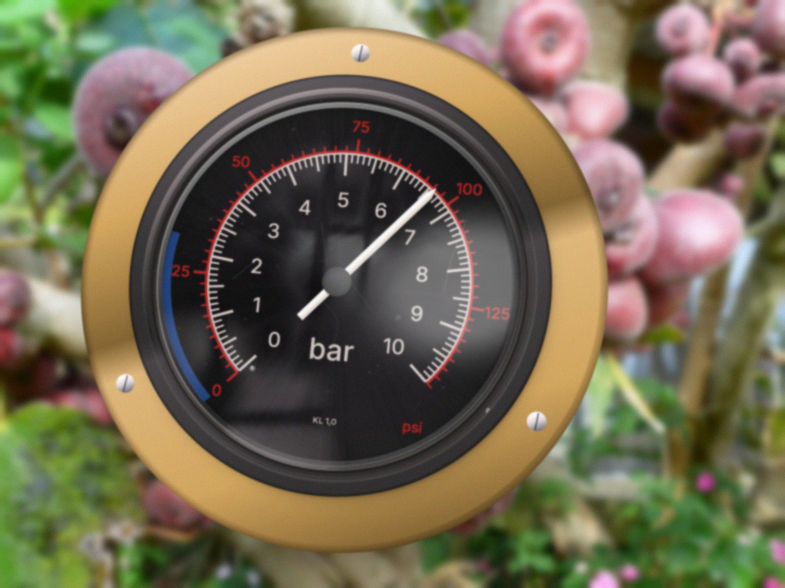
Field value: 6.6 bar
